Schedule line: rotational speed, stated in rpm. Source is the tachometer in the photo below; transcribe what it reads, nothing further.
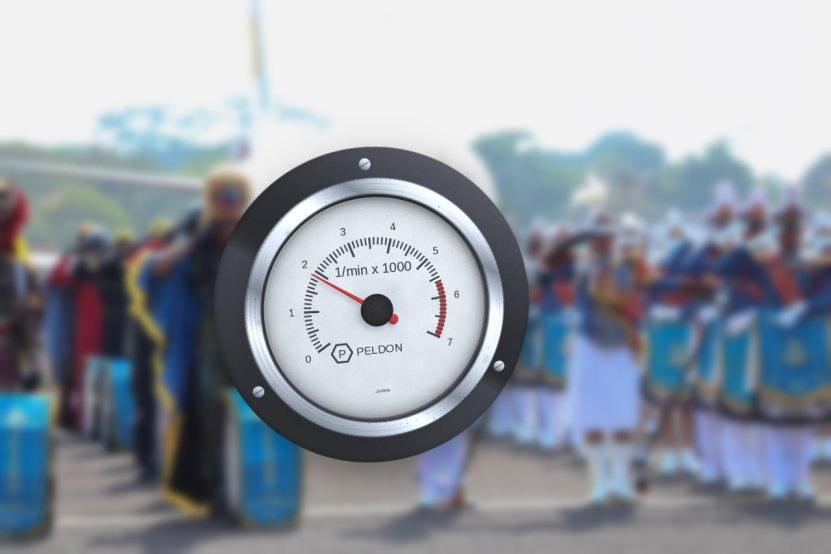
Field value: 1900 rpm
